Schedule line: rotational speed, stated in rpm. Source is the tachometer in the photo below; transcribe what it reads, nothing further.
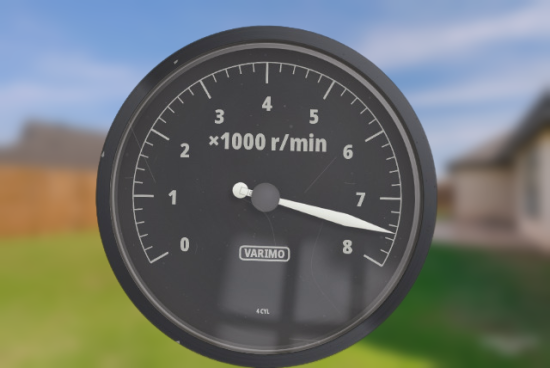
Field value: 7500 rpm
